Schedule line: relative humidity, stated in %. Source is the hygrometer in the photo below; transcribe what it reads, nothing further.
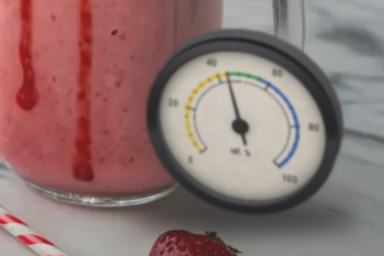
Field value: 44 %
